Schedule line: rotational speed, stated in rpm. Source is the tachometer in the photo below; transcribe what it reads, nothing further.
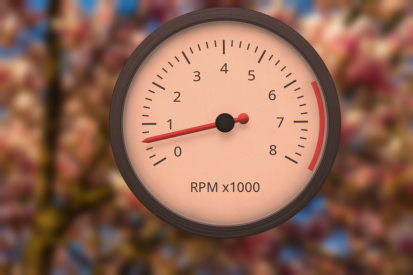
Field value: 600 rpm
